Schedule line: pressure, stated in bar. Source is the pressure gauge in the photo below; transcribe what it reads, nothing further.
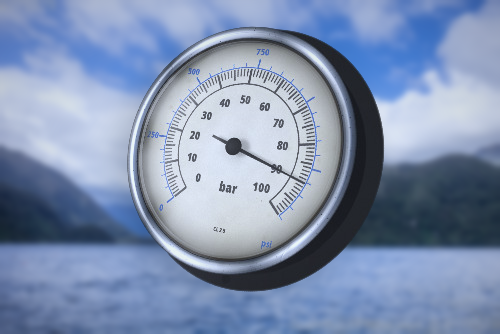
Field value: 90 bar
